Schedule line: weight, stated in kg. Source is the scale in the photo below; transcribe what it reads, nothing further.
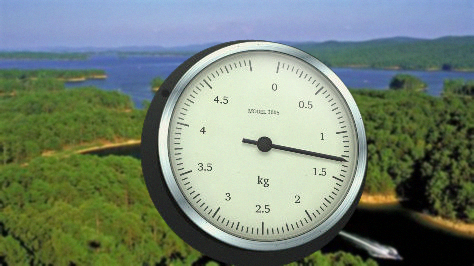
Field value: 1.3 kg
